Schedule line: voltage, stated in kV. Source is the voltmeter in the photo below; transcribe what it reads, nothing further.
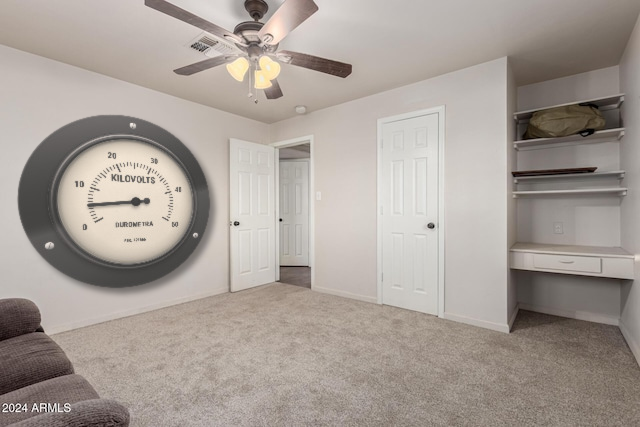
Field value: 5 kV
